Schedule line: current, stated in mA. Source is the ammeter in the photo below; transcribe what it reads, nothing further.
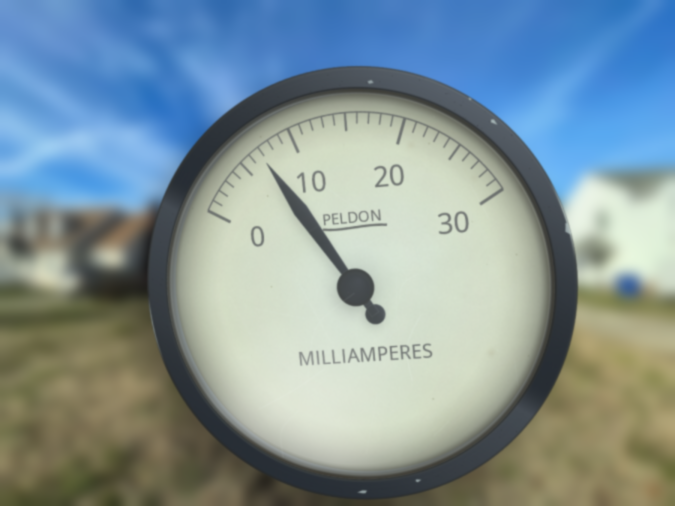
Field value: 7 mA
